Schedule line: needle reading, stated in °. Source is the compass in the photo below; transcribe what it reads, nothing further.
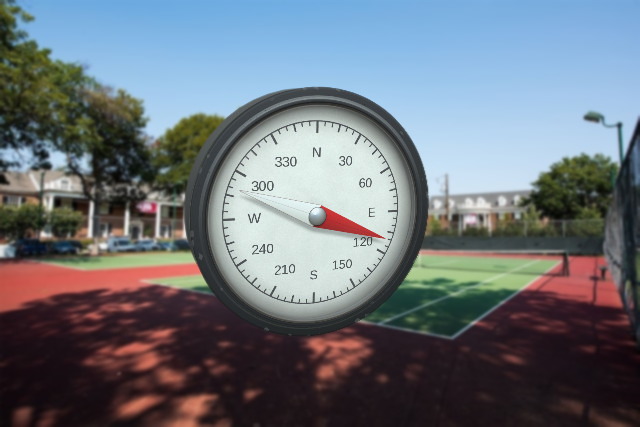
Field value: 110 °
